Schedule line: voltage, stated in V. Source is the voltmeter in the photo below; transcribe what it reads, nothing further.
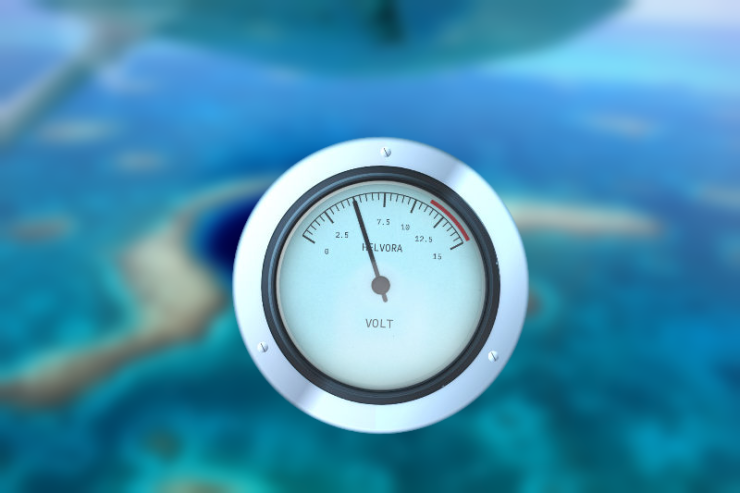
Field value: 5 V
